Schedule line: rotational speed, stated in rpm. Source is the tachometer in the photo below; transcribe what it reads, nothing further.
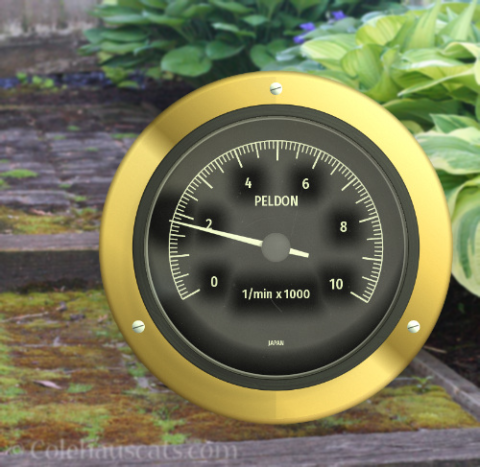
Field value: 1800 rpm
